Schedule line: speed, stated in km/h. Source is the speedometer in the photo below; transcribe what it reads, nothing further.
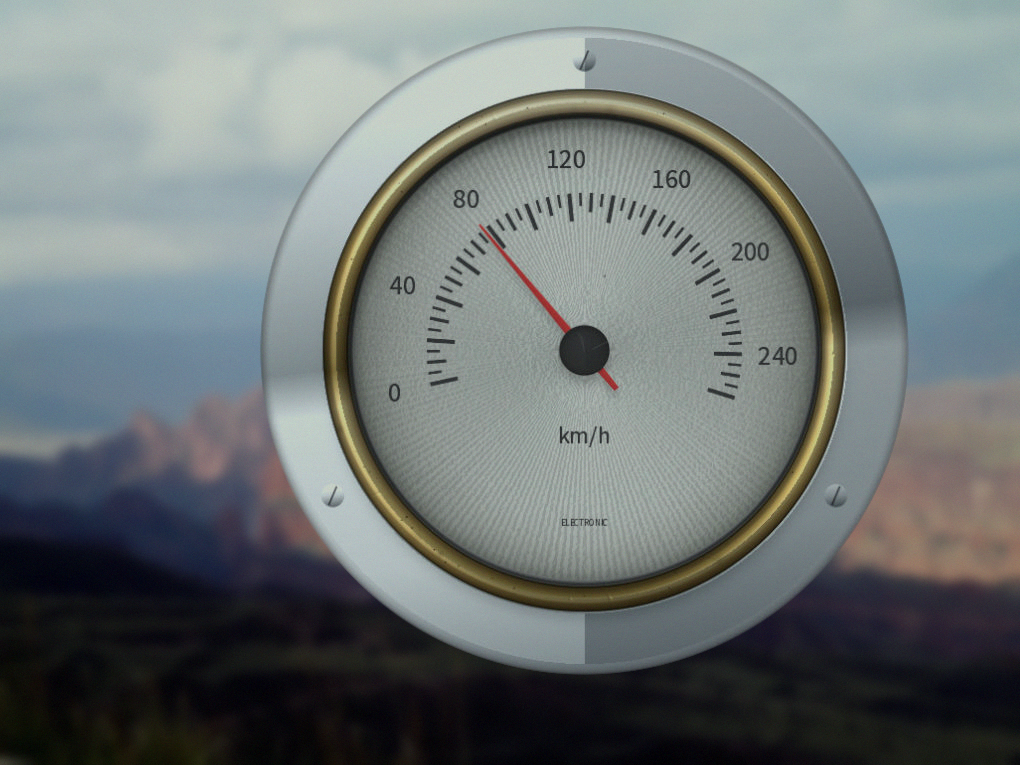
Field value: 77.5 km/h
